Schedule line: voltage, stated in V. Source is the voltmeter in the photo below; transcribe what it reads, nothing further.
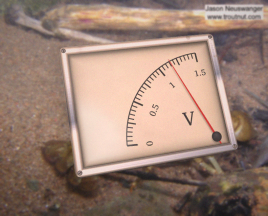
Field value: 1.15 V
